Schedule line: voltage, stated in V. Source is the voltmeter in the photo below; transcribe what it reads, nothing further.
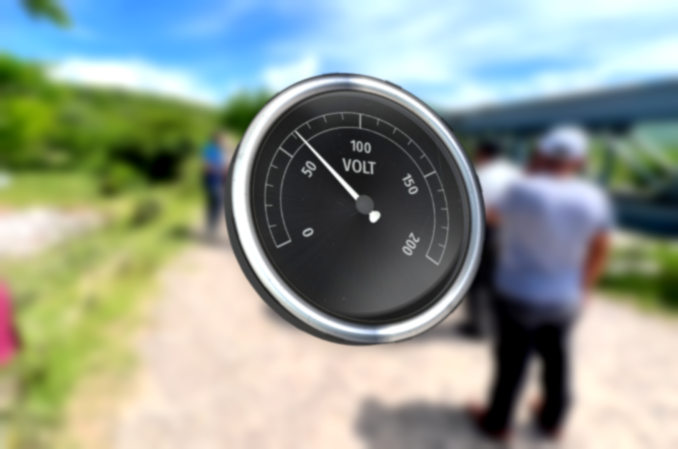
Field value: 60 V
